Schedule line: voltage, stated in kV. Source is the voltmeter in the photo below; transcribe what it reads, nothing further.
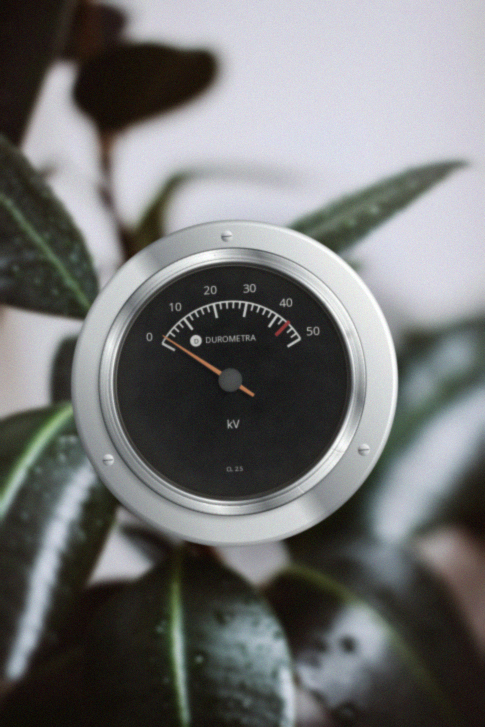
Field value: 2 kV
